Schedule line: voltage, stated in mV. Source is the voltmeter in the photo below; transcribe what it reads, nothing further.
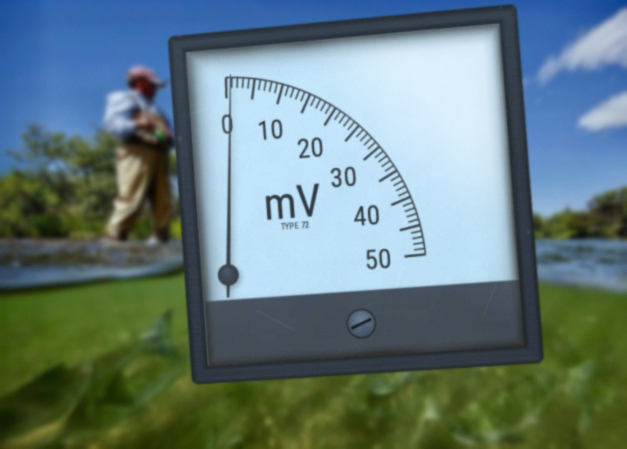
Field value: 1 mV
